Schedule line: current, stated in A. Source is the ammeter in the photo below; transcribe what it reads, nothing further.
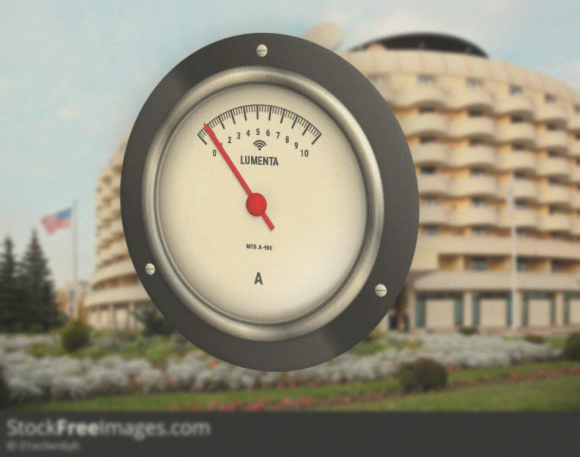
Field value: 1 A
